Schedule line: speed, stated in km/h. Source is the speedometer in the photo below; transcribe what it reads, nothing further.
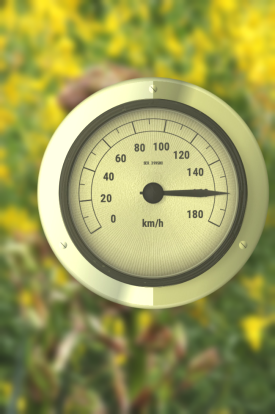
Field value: 160 km/h
